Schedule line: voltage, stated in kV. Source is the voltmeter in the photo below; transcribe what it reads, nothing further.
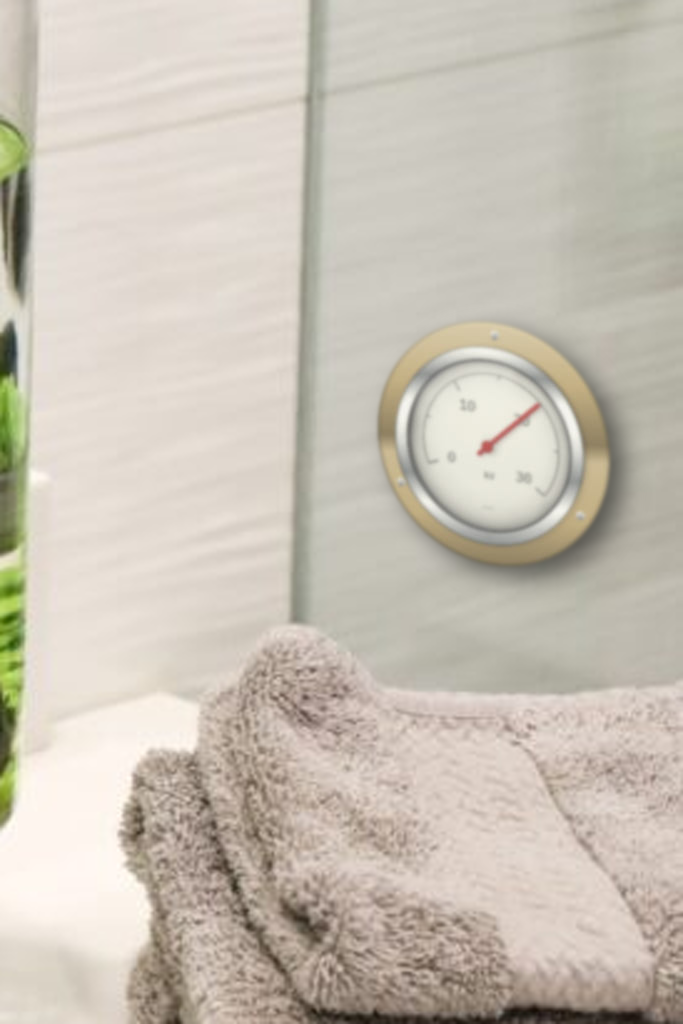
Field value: 20 kV
